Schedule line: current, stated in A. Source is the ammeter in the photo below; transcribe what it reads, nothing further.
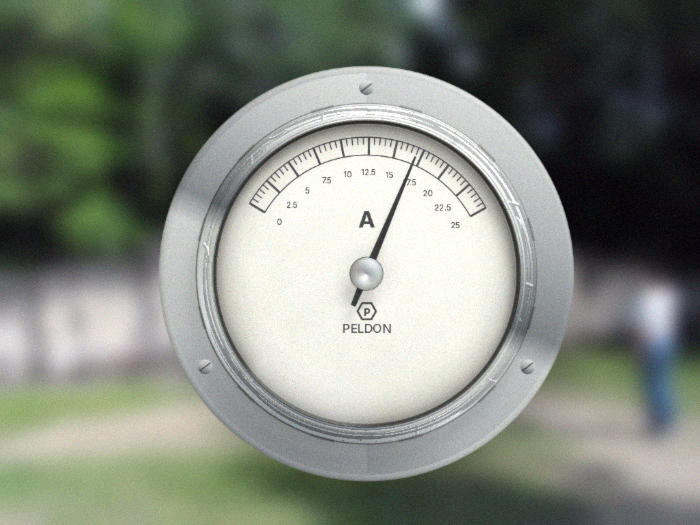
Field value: 17 A
